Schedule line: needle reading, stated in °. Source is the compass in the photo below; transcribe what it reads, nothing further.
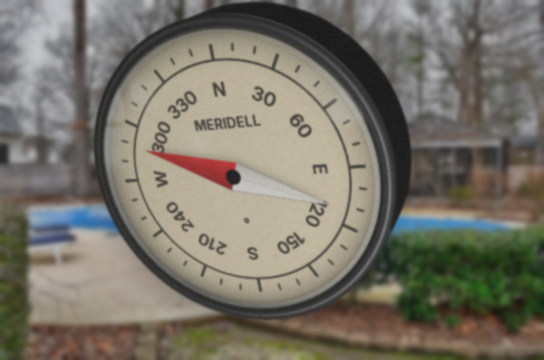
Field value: 290 °
